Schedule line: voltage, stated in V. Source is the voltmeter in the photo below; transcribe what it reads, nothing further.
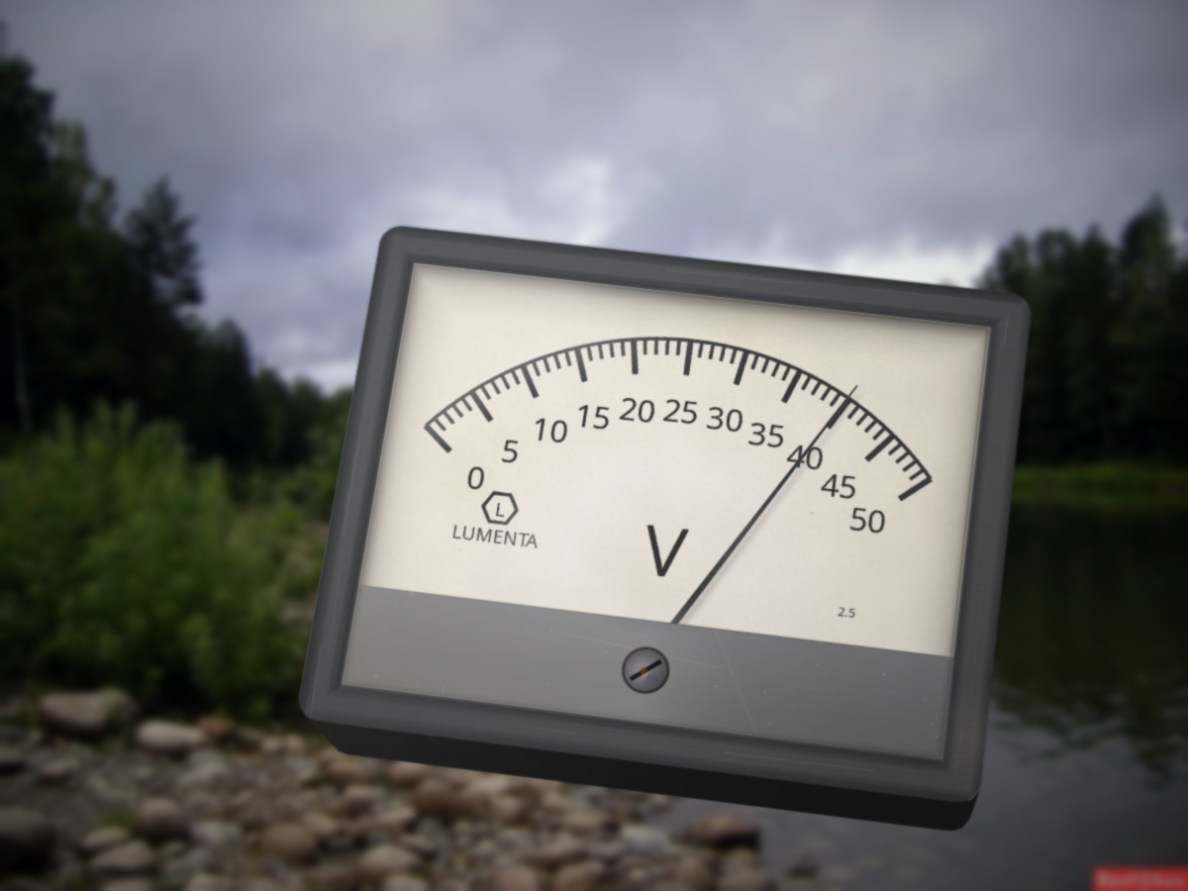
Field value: 40 V
